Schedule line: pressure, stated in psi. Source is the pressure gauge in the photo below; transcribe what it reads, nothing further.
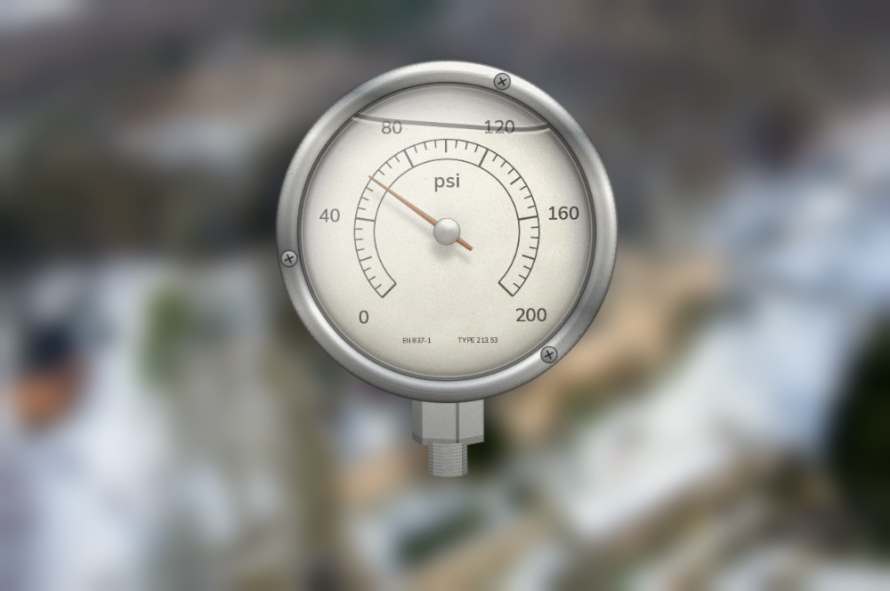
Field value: 60 psi
